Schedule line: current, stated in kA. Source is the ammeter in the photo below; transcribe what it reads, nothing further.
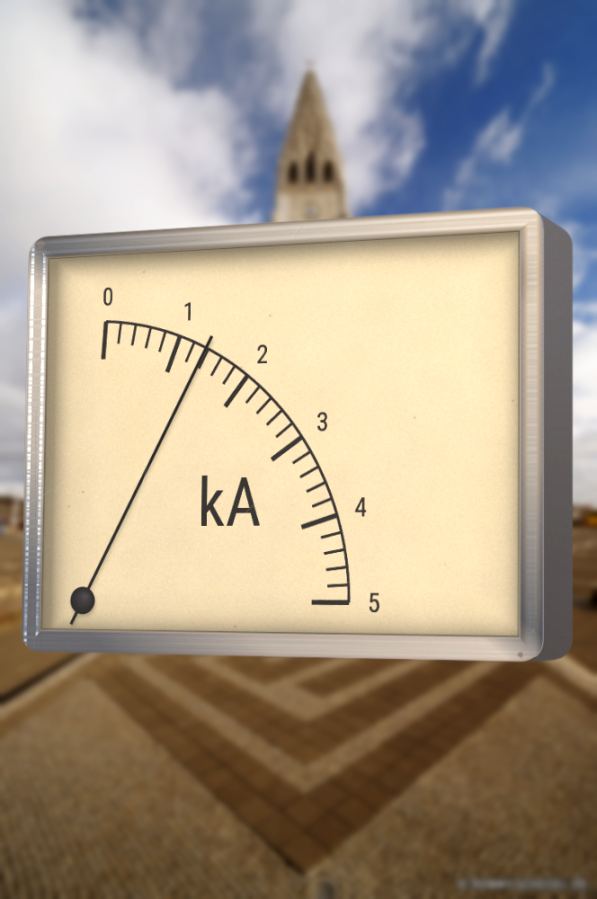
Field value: 1.4 kA
